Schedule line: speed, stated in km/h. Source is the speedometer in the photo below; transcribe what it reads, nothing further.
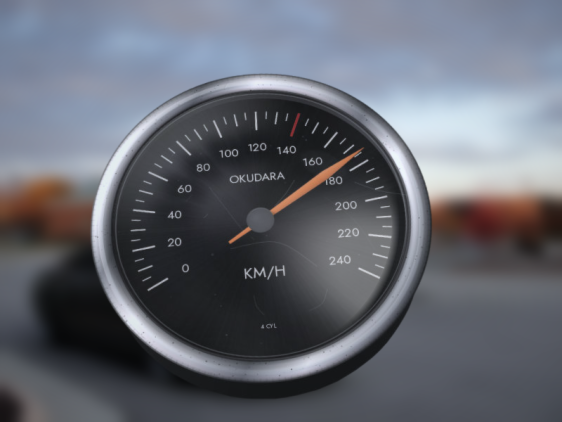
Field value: 175 km/h
